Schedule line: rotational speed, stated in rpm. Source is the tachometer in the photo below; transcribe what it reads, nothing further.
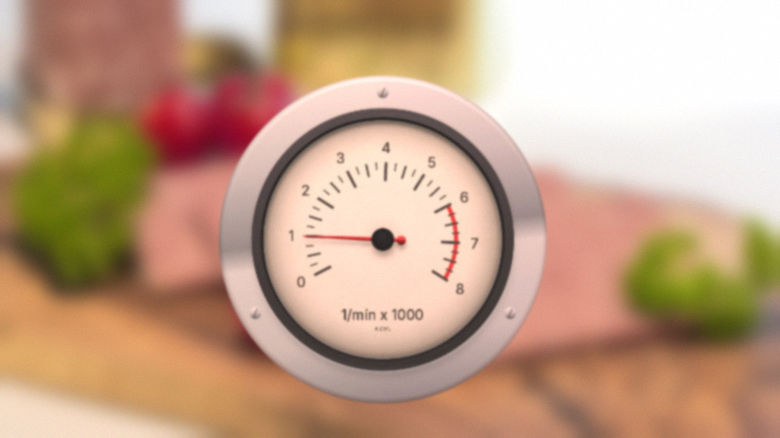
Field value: 1000 rpm
